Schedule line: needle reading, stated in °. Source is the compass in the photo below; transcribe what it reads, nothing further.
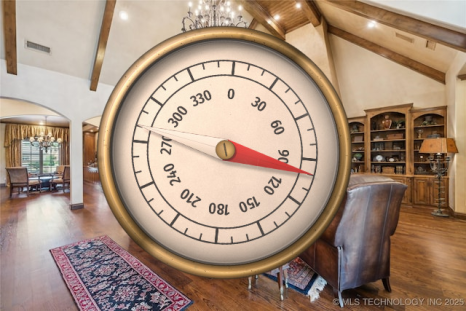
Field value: 100 °
